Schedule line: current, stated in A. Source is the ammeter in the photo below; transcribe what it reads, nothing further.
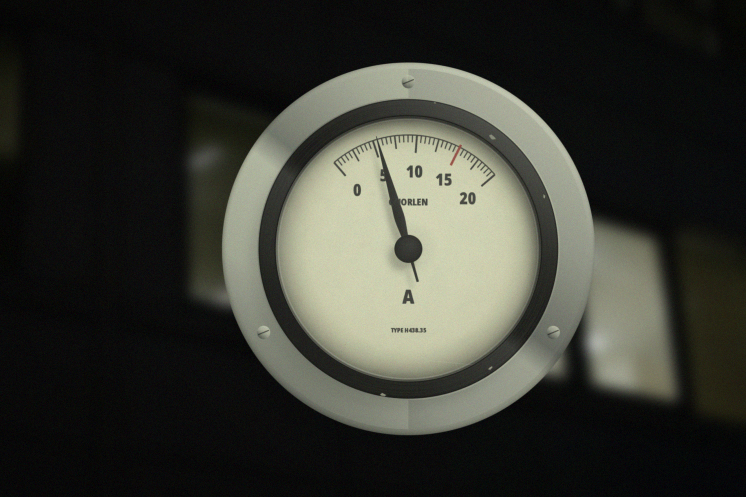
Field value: 5.5 A
